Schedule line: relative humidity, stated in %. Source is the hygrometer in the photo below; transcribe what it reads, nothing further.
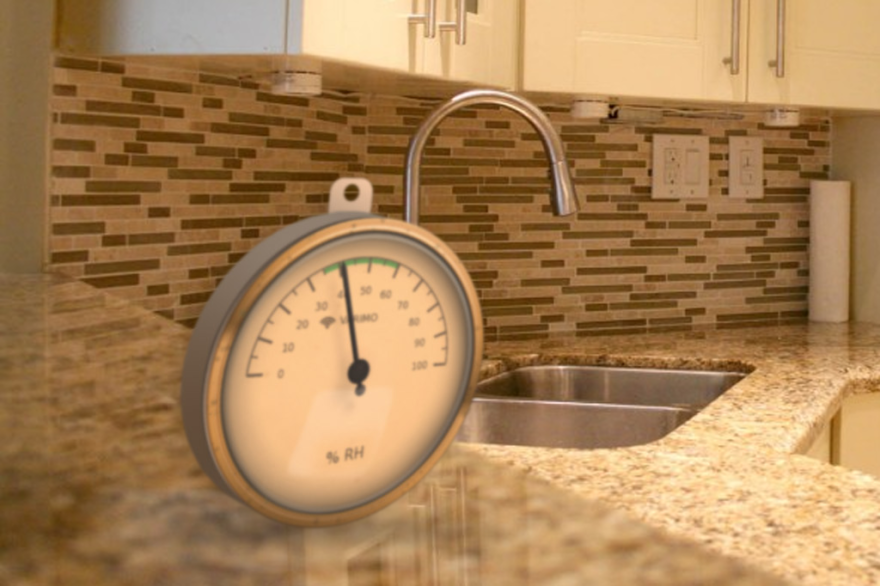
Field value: 40 %
